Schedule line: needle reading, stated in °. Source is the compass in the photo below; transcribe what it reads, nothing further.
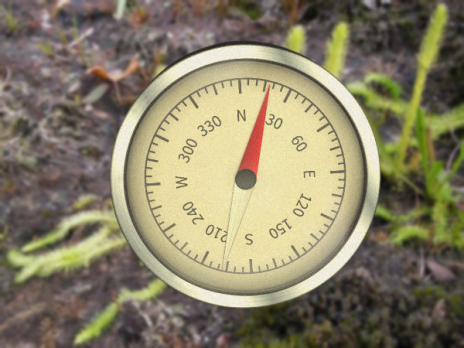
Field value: 17.5 °
